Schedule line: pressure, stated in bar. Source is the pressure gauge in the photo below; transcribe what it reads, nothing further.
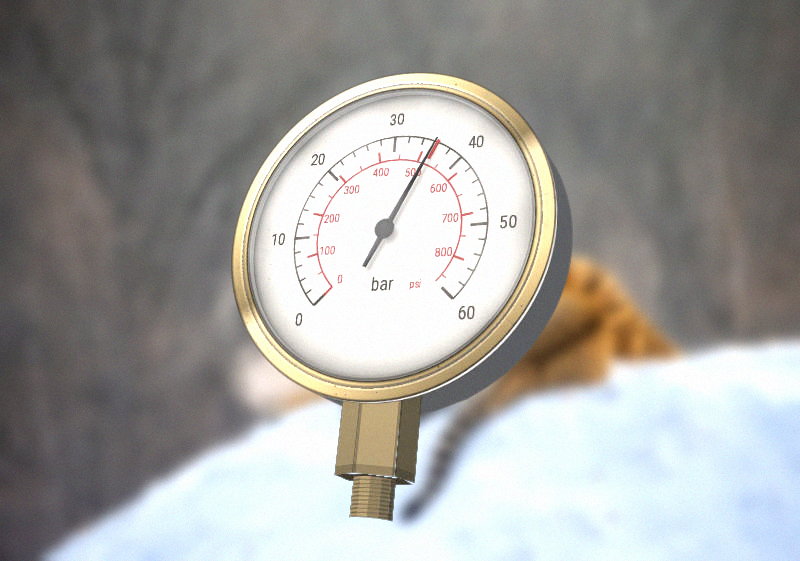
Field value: 36 bar
